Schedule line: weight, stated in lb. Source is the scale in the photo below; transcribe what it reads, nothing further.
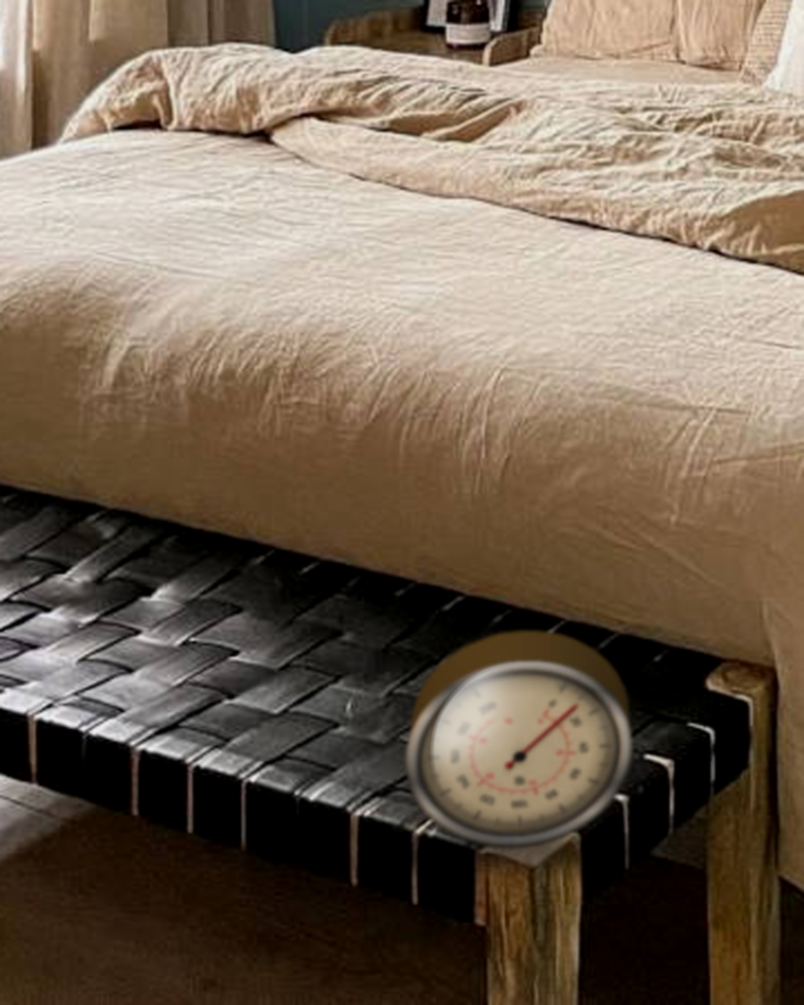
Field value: 10 lb
